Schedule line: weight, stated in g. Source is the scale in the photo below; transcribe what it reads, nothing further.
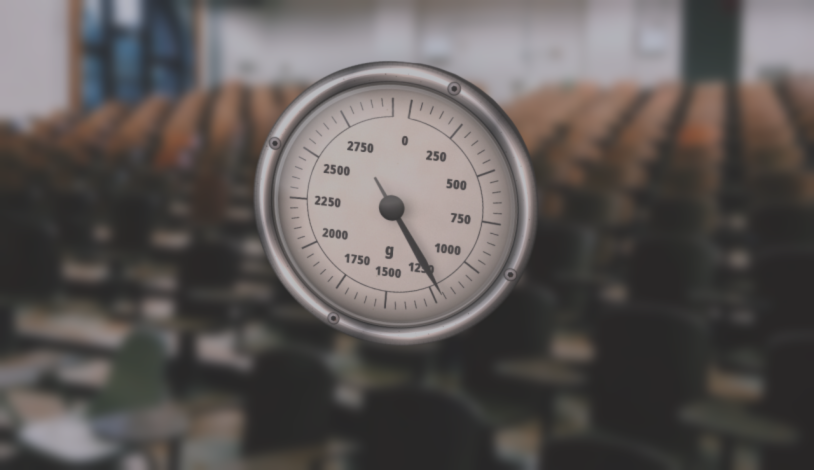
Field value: 1200 g
